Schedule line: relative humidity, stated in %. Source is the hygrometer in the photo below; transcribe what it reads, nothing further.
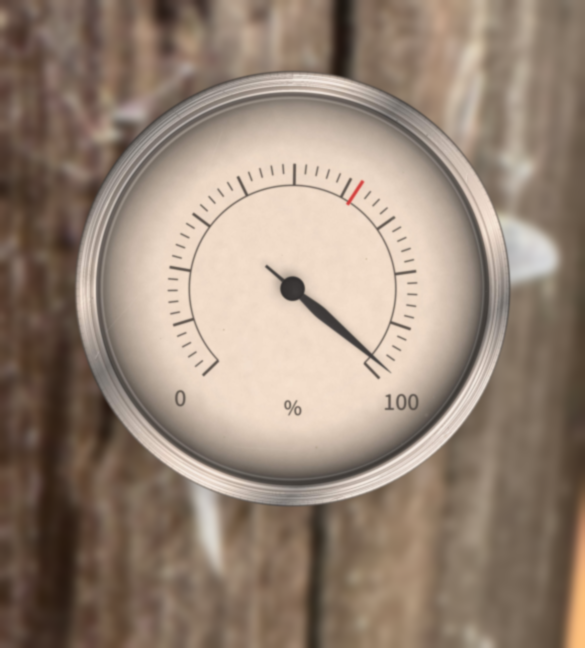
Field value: 98 %
